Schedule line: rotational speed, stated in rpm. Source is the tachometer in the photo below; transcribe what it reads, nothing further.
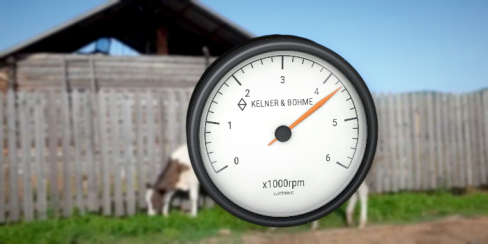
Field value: 4300 rpm
